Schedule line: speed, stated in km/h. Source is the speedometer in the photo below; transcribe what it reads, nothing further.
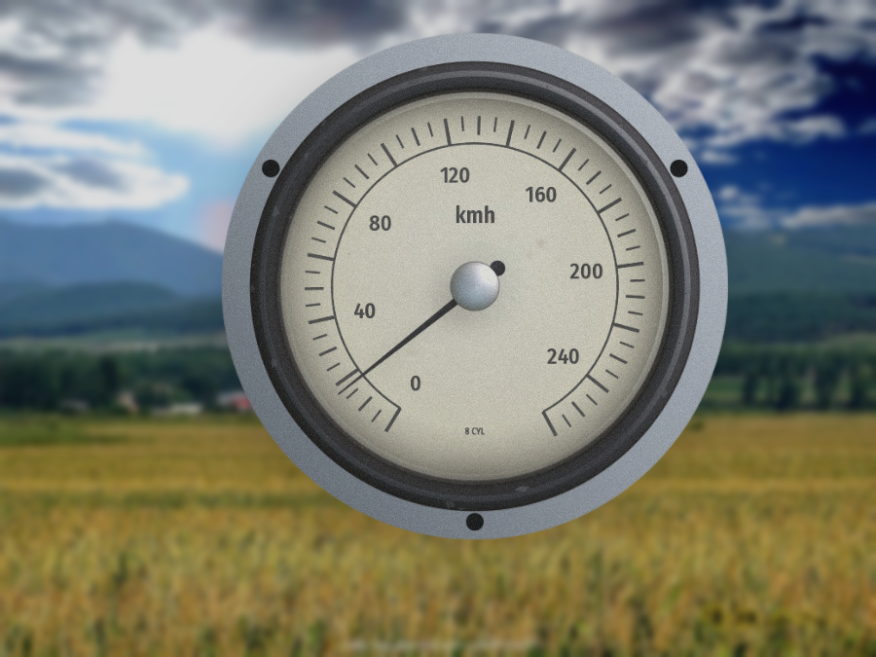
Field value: 17.5 km/h
